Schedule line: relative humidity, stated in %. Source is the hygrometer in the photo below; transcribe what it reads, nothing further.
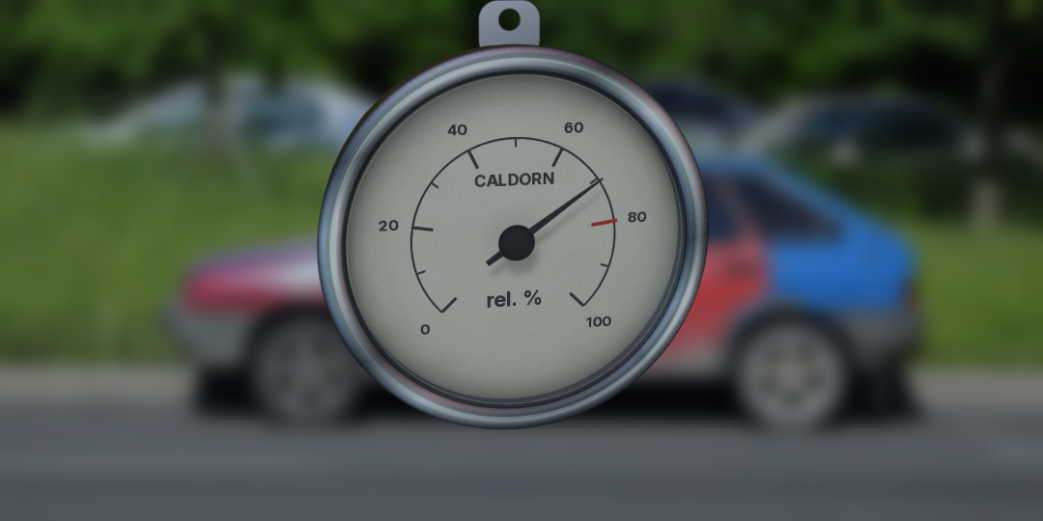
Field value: 70 %
